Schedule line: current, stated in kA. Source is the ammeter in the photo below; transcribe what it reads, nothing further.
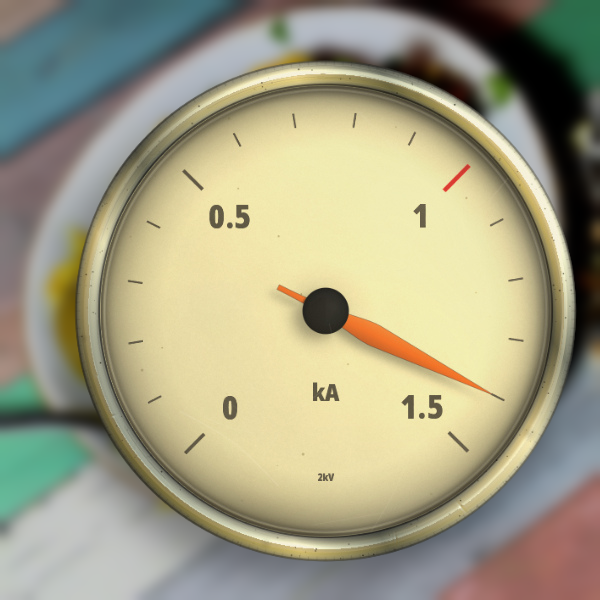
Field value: 1.4 kA
